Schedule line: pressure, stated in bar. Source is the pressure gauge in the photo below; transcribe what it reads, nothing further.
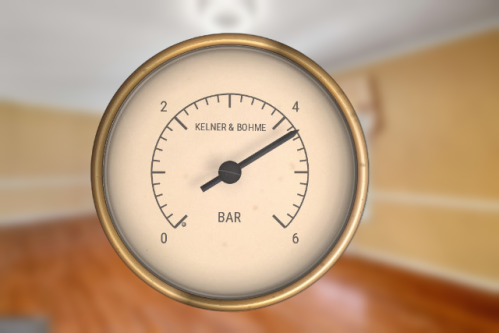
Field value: 4.3 bar
